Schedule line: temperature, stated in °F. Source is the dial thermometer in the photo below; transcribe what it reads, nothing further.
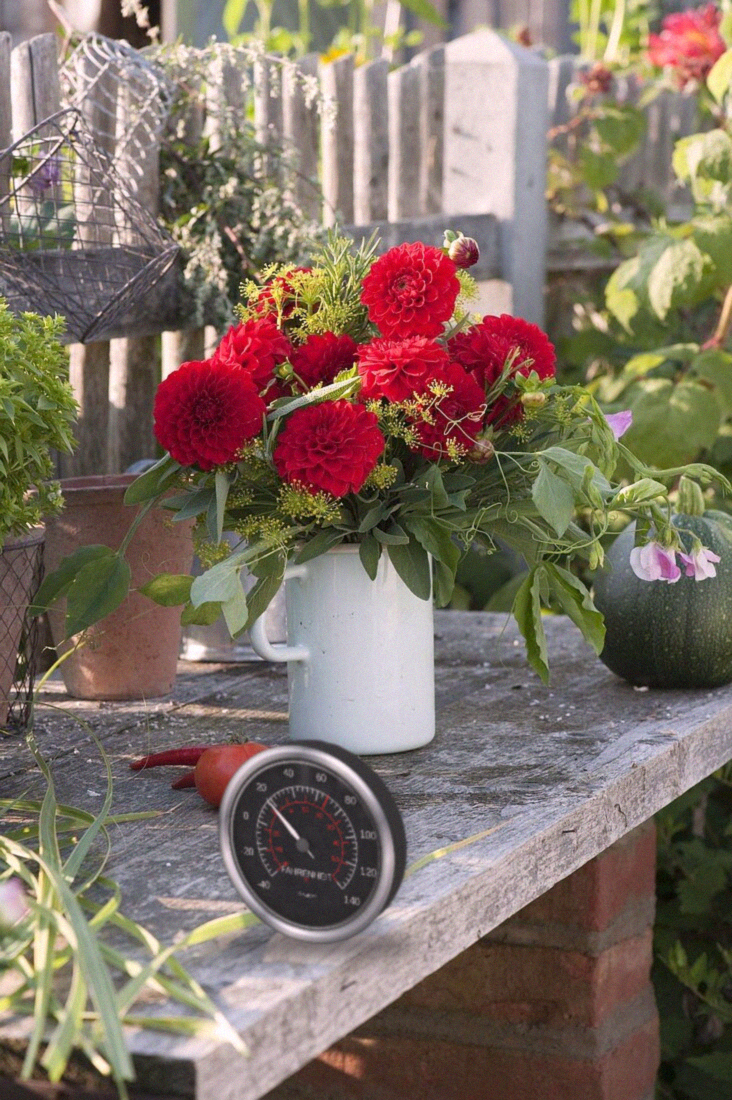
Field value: 20 °F
